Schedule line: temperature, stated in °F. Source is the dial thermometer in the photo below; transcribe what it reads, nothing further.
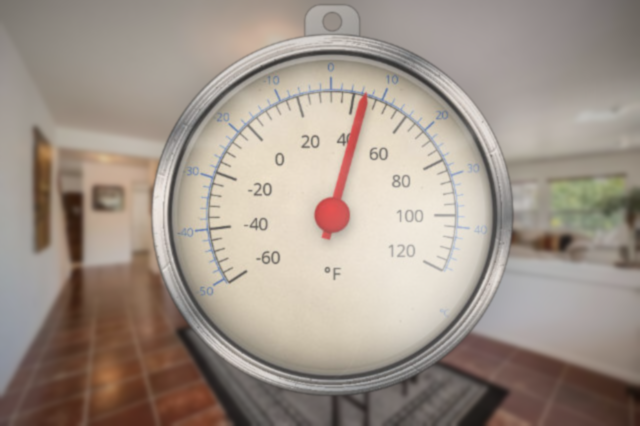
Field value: 44 °F
